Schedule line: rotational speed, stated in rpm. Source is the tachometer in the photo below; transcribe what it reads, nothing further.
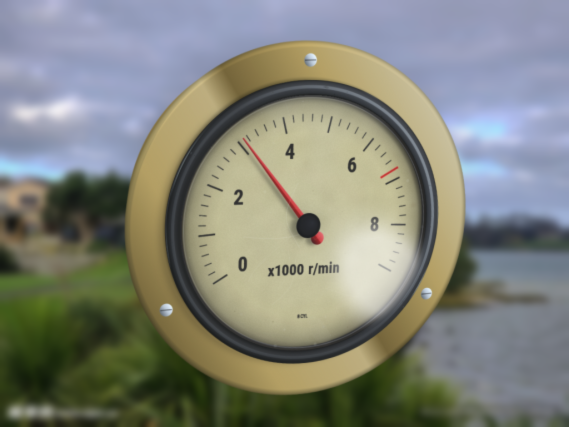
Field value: 3100 rpm
